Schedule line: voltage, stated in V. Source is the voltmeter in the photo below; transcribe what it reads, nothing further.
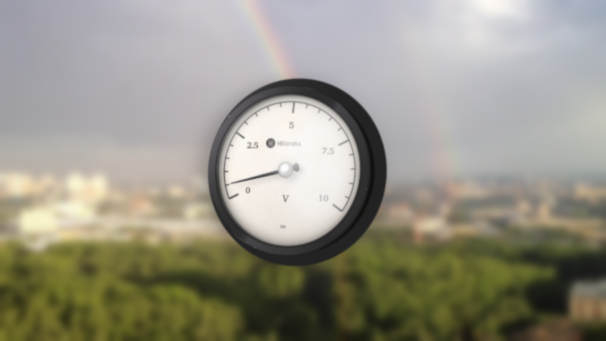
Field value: 0.5 V
